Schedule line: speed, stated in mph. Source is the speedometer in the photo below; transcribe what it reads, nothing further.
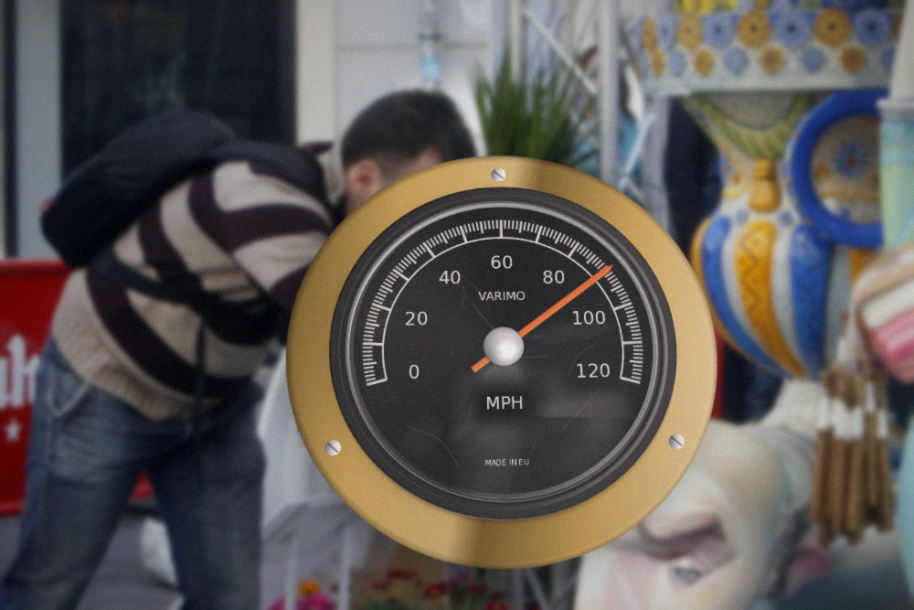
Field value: 90 mph
